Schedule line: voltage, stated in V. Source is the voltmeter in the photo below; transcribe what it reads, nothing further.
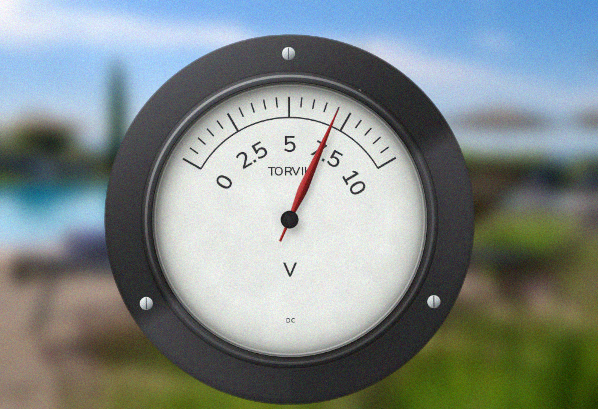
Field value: 7 V
